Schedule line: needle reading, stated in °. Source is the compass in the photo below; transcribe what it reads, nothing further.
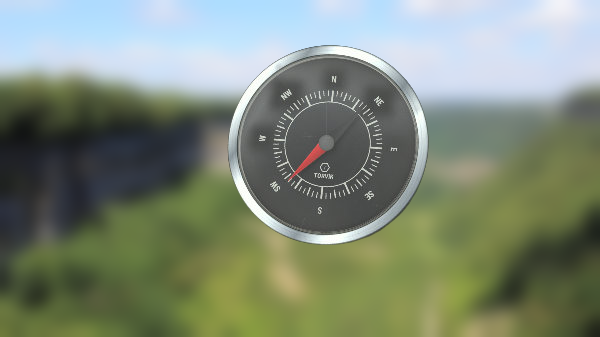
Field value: 220 °
